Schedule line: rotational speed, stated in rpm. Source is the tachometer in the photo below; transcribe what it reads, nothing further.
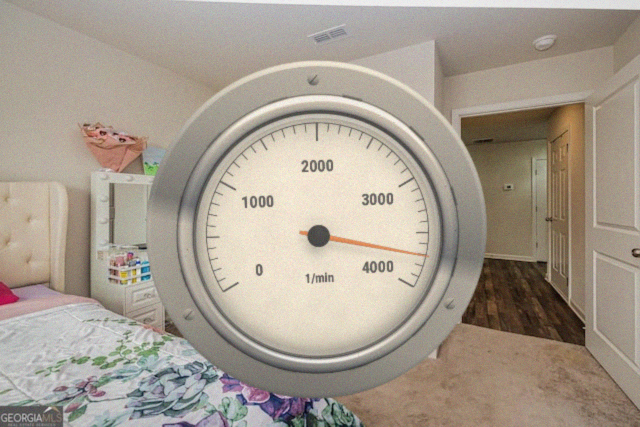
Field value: 3700 rpm
